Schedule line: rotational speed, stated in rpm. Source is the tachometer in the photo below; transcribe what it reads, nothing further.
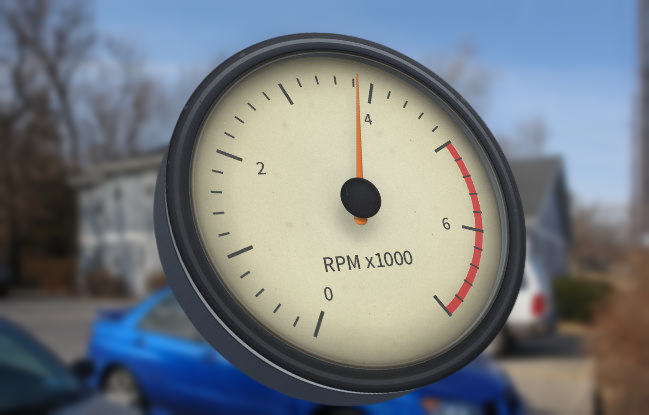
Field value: 3800 rpm
